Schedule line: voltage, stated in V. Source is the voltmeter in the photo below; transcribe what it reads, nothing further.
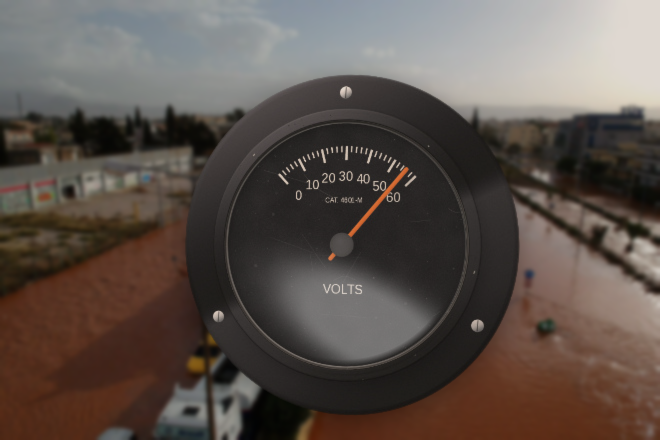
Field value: 56 V
